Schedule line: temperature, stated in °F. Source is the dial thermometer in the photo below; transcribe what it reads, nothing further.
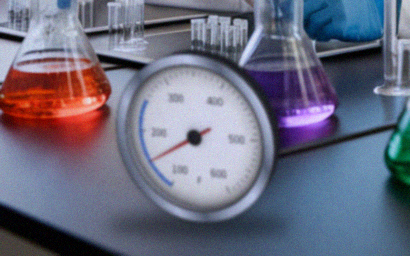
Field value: 150 °F
